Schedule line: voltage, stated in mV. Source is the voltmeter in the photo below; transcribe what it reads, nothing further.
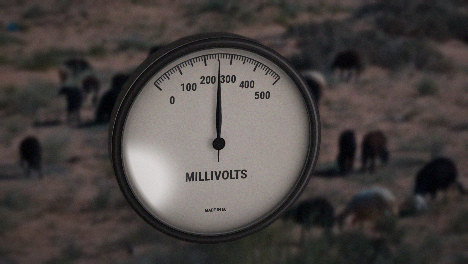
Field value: 250 mV
